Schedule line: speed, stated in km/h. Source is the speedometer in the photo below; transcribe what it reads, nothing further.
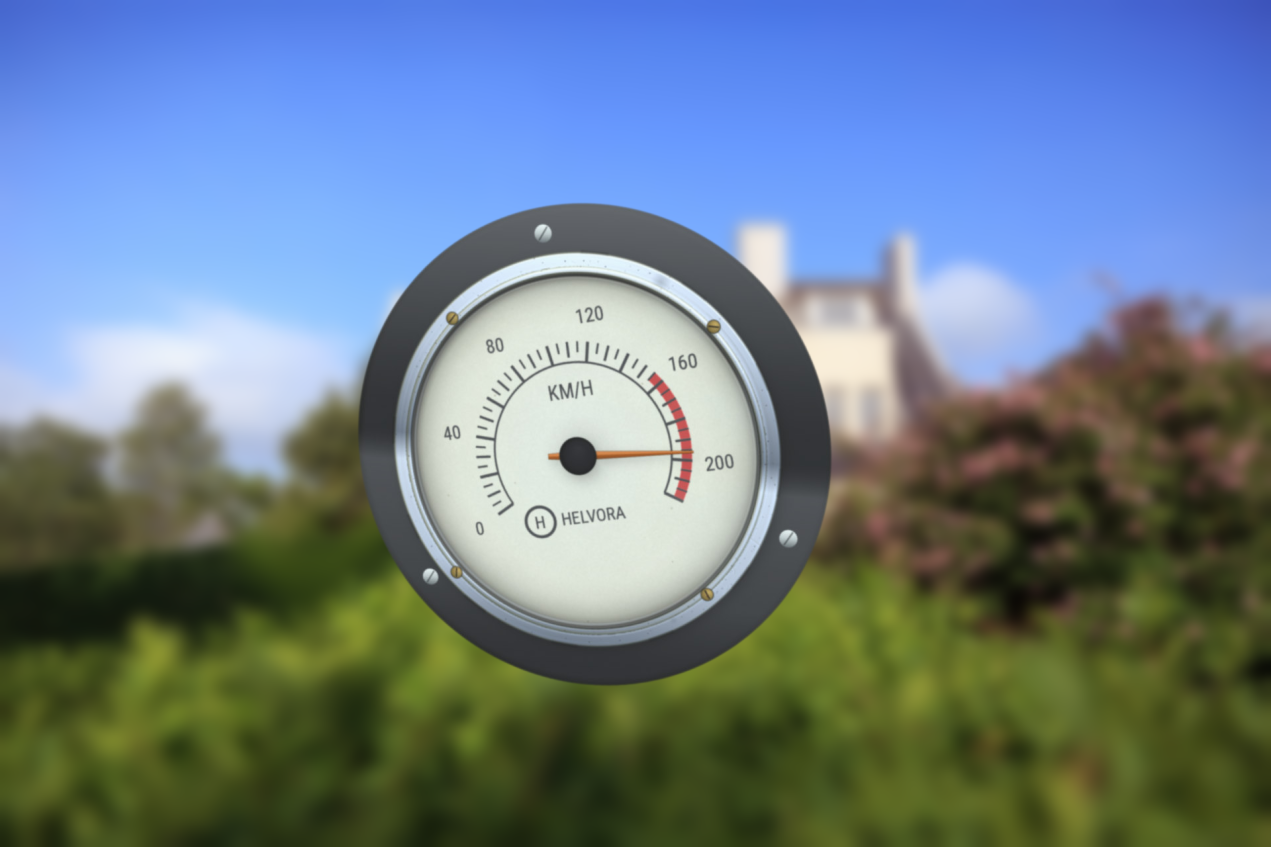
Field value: 195 km/h
